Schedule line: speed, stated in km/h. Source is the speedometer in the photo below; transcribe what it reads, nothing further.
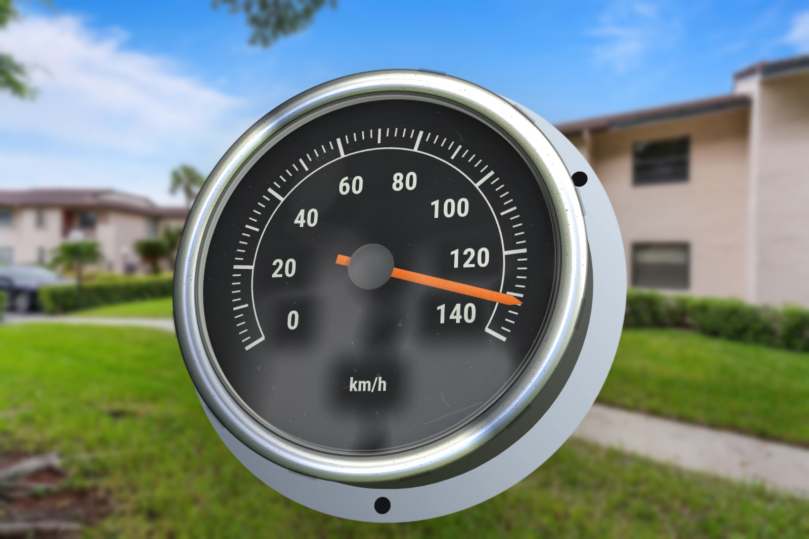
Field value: 132 km/h
